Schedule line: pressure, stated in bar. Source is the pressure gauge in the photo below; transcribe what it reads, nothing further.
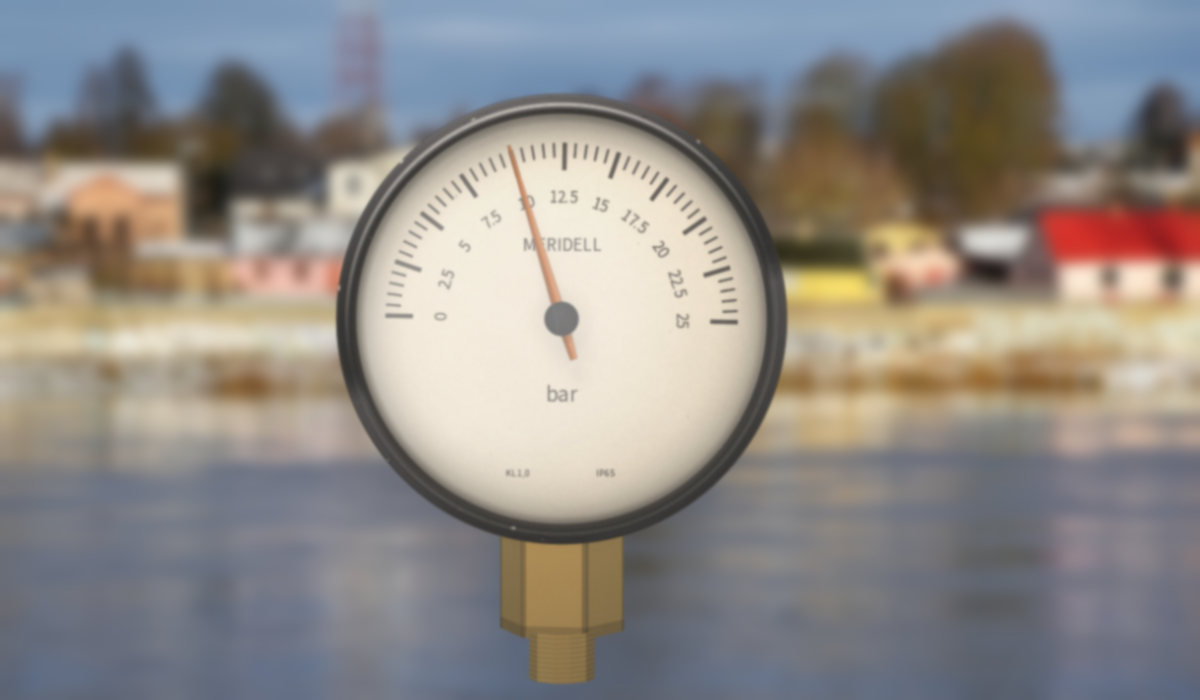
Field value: 10 bar
